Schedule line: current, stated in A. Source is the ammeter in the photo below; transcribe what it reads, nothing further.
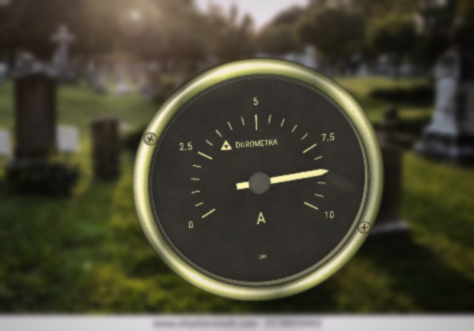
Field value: 8.5 A
